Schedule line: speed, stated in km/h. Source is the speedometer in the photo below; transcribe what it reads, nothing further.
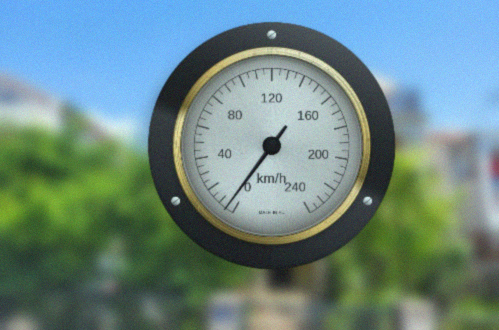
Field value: 5 km/h
